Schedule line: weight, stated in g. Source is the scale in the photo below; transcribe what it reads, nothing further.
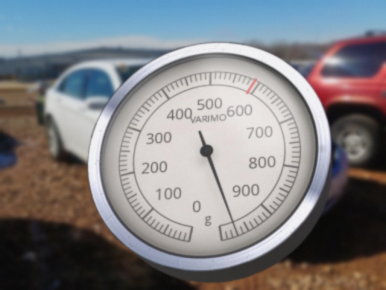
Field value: 970 g
